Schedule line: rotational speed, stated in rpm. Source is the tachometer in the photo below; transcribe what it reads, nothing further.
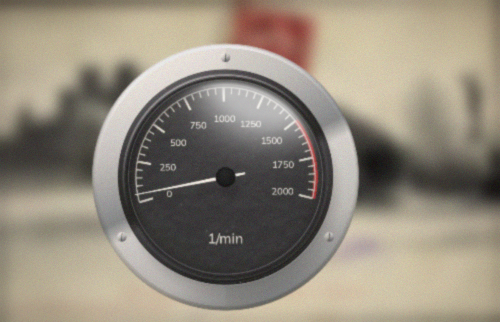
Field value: 50 rpm
